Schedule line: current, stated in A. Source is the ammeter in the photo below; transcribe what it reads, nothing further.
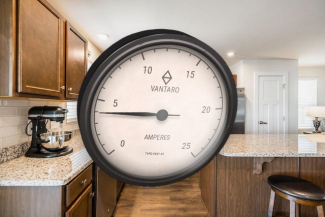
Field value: 4 A
